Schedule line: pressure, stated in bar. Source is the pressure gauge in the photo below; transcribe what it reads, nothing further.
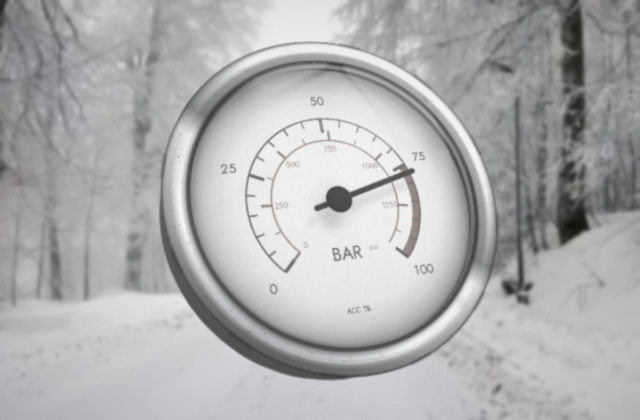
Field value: 77.5 bar
